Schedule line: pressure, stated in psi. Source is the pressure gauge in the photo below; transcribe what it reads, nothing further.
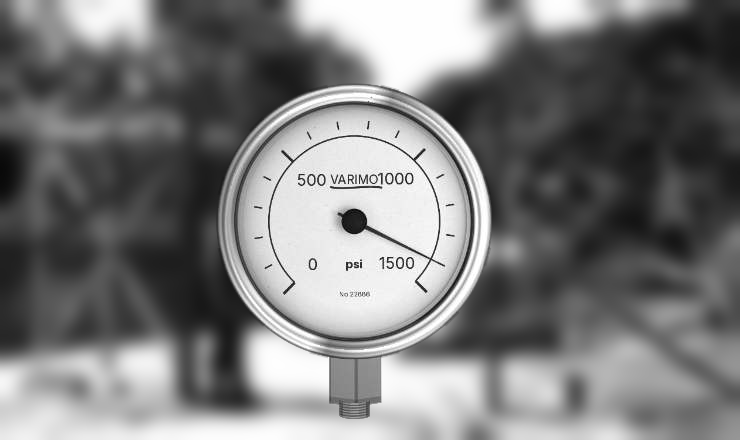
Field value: 1400 psi
